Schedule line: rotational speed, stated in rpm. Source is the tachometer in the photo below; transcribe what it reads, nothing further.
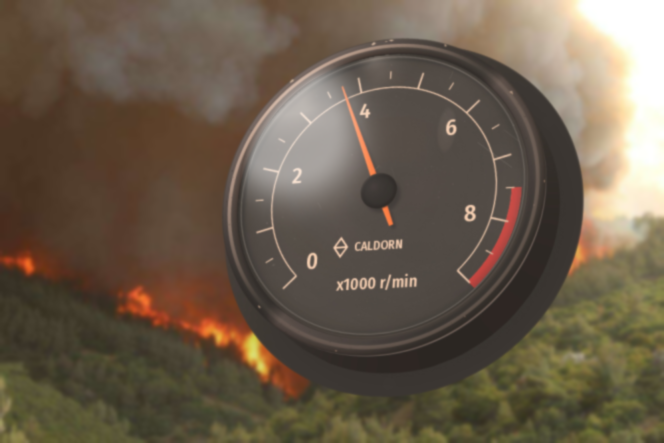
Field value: 3750 rpm
